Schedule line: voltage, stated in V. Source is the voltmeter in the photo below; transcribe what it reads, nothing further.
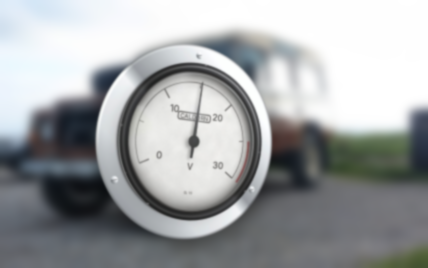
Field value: 15 V
